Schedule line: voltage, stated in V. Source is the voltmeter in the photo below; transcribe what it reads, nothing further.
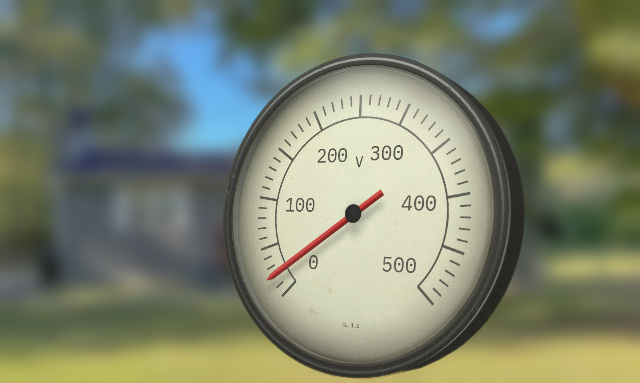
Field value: 20 V
